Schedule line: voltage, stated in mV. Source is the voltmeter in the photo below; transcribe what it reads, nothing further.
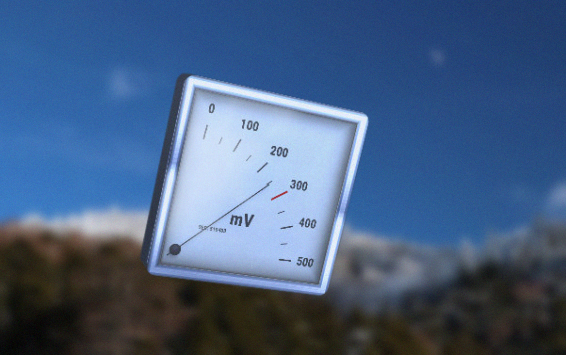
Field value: 250 mV
